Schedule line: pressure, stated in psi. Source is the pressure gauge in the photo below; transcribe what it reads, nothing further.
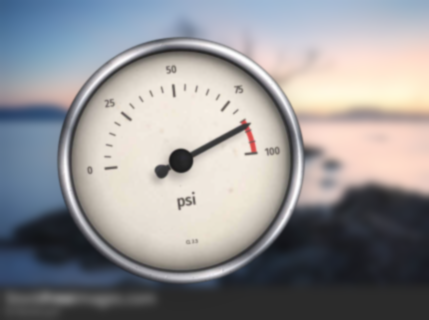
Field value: 87.5 psi
